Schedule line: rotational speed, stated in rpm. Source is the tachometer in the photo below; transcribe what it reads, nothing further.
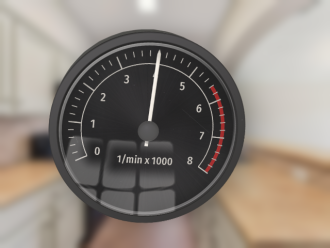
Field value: 4000 rpm
